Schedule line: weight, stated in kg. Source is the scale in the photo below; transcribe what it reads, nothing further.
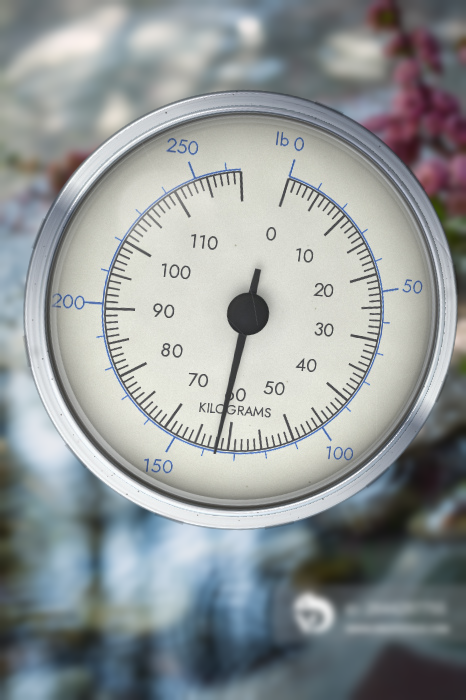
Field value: 62 kg
